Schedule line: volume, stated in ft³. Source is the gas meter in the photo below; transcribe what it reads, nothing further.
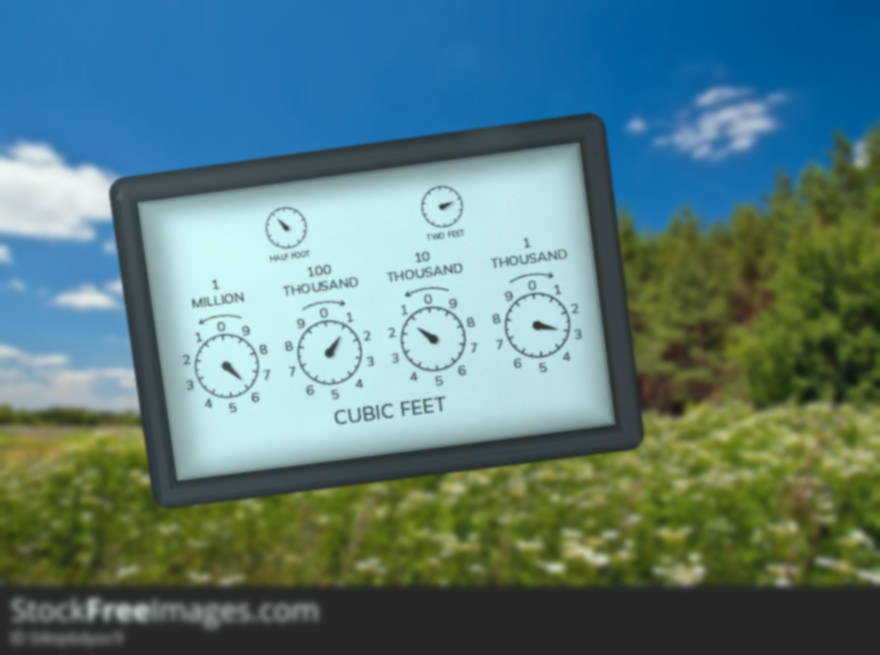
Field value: 611300 ft³
